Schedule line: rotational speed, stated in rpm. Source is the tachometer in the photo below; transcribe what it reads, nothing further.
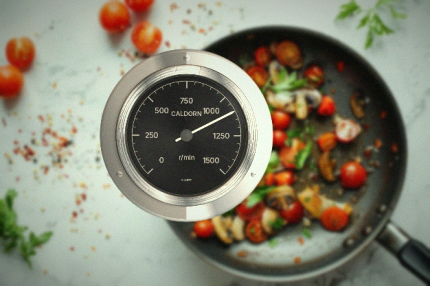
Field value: 1100 rpm
